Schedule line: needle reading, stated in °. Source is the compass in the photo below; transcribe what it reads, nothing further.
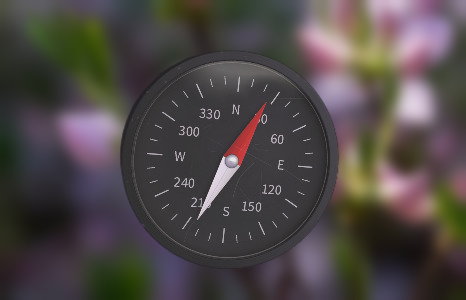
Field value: 25 °
